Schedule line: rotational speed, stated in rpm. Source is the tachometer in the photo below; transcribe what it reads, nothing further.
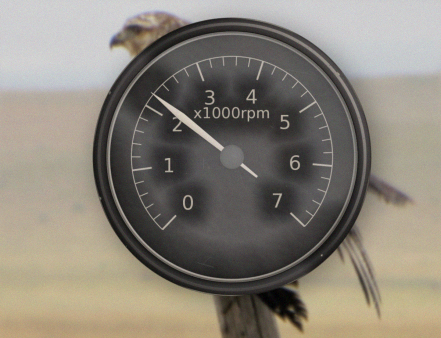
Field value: 2200 rpm
